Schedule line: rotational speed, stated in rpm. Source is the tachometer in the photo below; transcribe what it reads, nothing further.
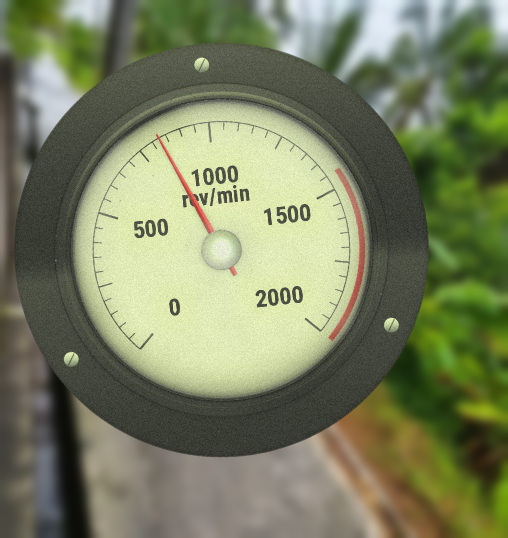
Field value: 825 rpm
